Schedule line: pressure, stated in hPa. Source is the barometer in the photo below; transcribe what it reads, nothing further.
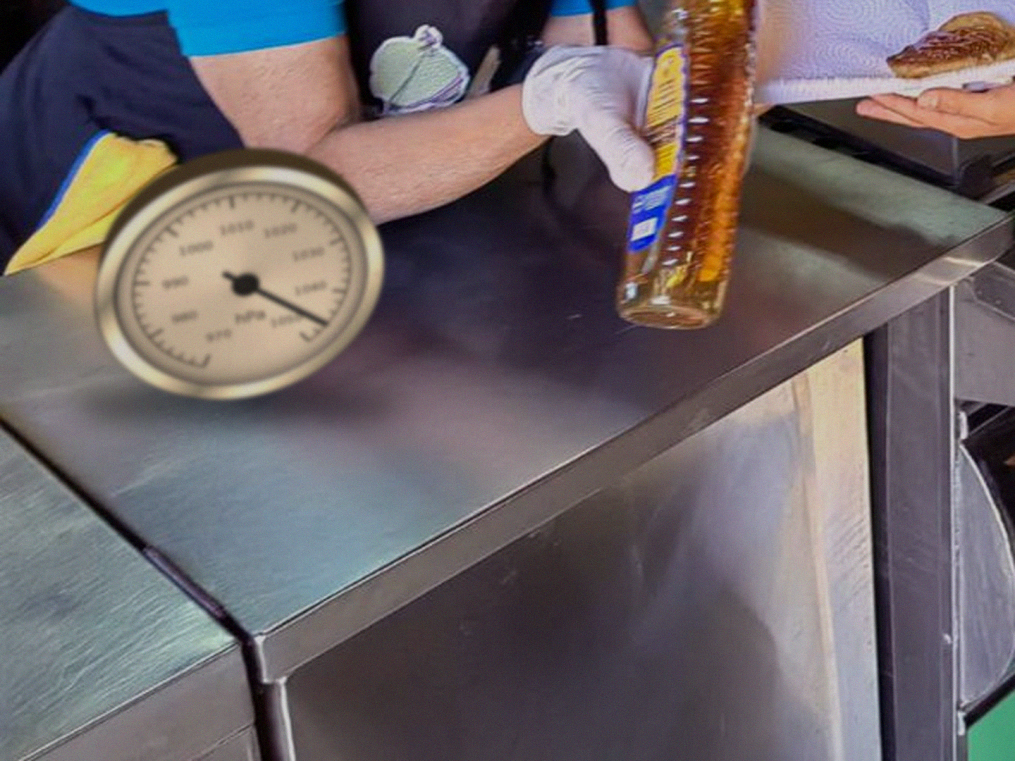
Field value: 1046 hPa
